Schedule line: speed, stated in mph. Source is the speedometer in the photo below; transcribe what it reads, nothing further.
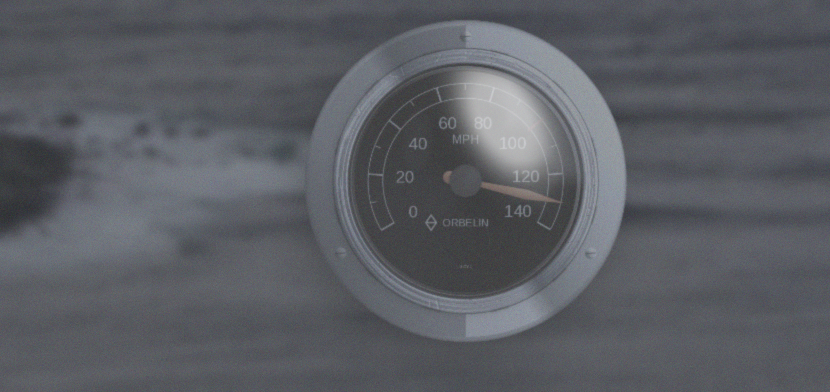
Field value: 130 mph
